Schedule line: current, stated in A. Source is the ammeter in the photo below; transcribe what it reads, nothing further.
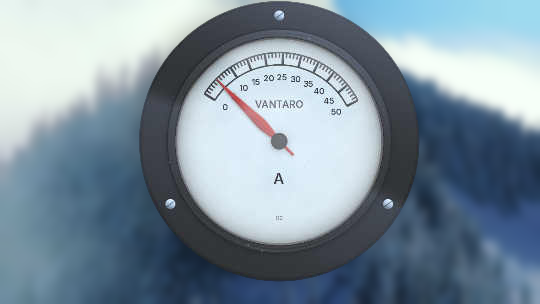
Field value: 5 A
